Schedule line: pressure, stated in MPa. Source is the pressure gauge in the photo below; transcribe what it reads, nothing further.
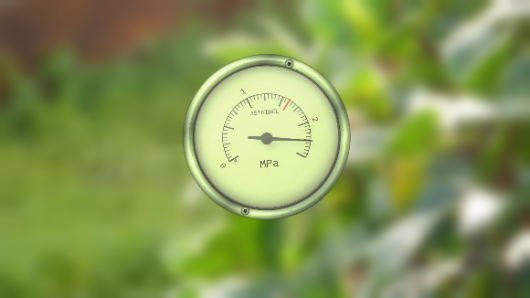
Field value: 2.25 MPa
